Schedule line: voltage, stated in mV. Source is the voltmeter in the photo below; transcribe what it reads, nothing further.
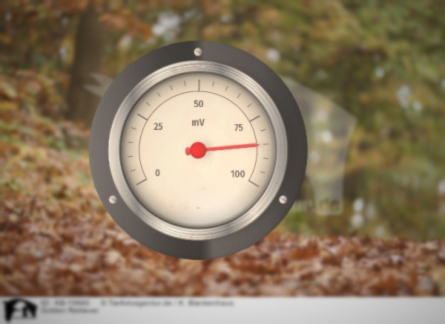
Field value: 85 mV
